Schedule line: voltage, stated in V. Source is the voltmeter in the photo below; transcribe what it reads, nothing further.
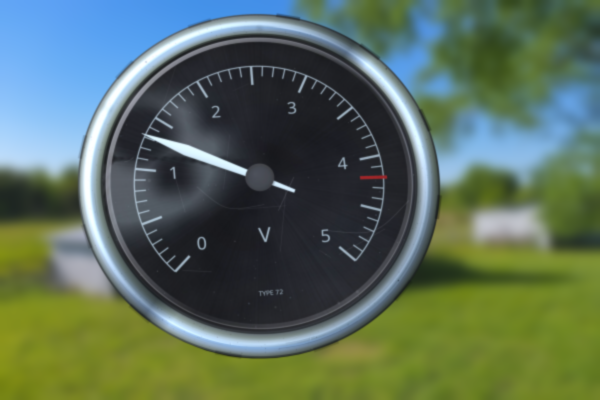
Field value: 1.3 V
